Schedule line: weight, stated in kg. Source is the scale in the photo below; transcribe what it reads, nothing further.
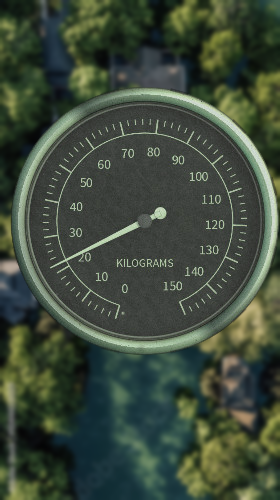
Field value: 22 kg
